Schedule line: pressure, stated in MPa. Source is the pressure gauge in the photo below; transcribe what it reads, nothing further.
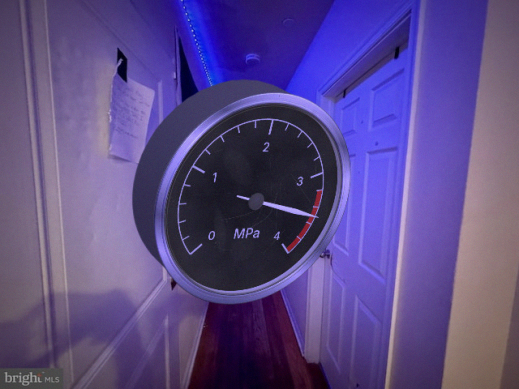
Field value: 3.5 MPa
